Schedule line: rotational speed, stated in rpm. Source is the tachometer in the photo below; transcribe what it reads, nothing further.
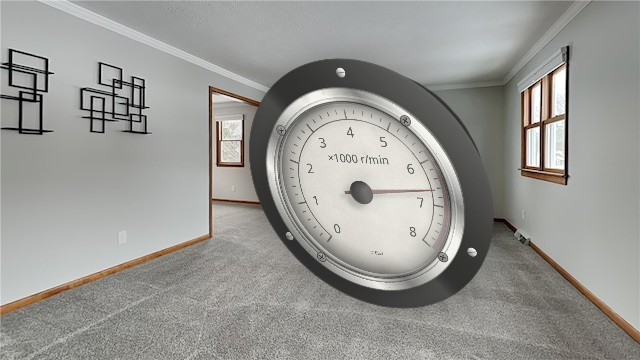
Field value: 6600 rpm
